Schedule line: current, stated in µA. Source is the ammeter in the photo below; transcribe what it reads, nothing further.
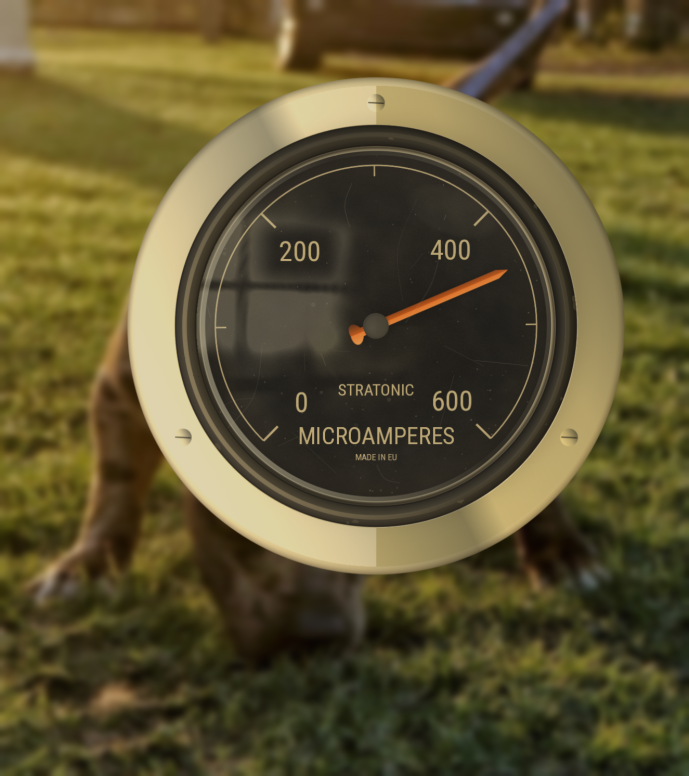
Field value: 450 µA
